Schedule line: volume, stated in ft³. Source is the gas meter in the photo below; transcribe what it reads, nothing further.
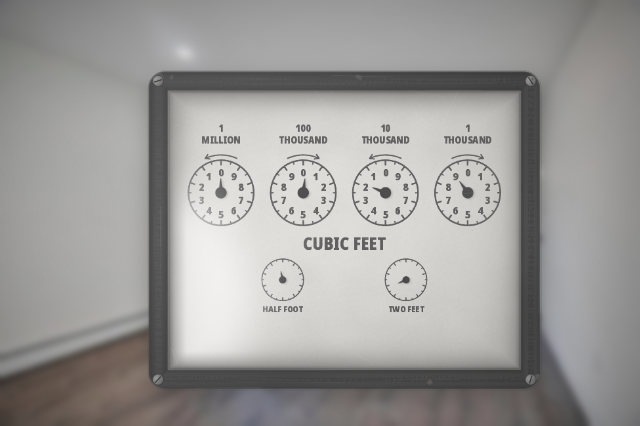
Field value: 1900 ft³
